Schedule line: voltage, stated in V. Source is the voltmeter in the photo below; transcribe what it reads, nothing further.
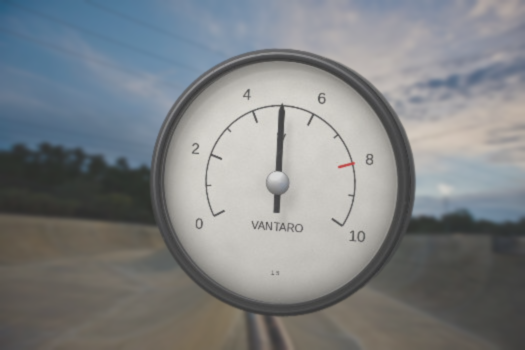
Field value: 5 V
